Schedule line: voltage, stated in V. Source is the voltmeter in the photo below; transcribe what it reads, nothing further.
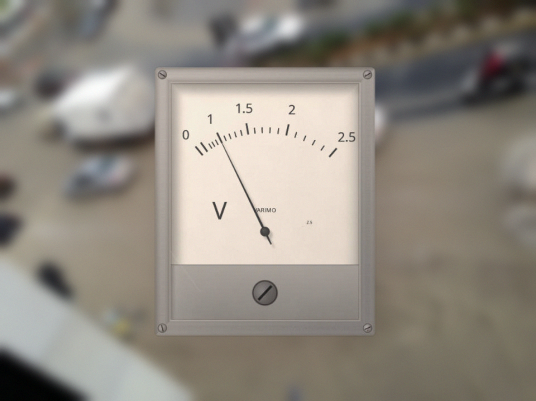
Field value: 1 V
